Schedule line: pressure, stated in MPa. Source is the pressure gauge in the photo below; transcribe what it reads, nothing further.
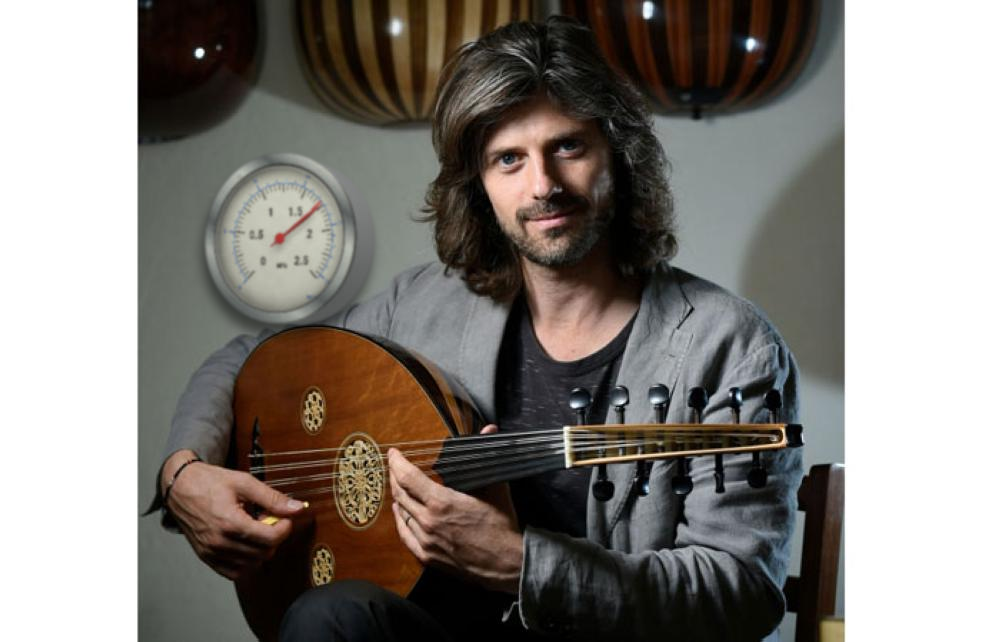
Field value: 1.75 MPa
